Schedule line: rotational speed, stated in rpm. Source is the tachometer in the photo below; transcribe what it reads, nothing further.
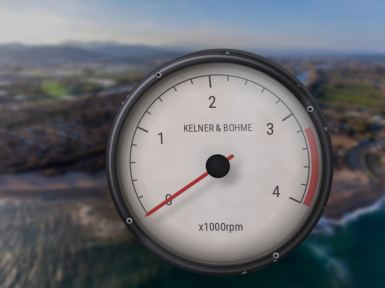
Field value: 0 rpm
